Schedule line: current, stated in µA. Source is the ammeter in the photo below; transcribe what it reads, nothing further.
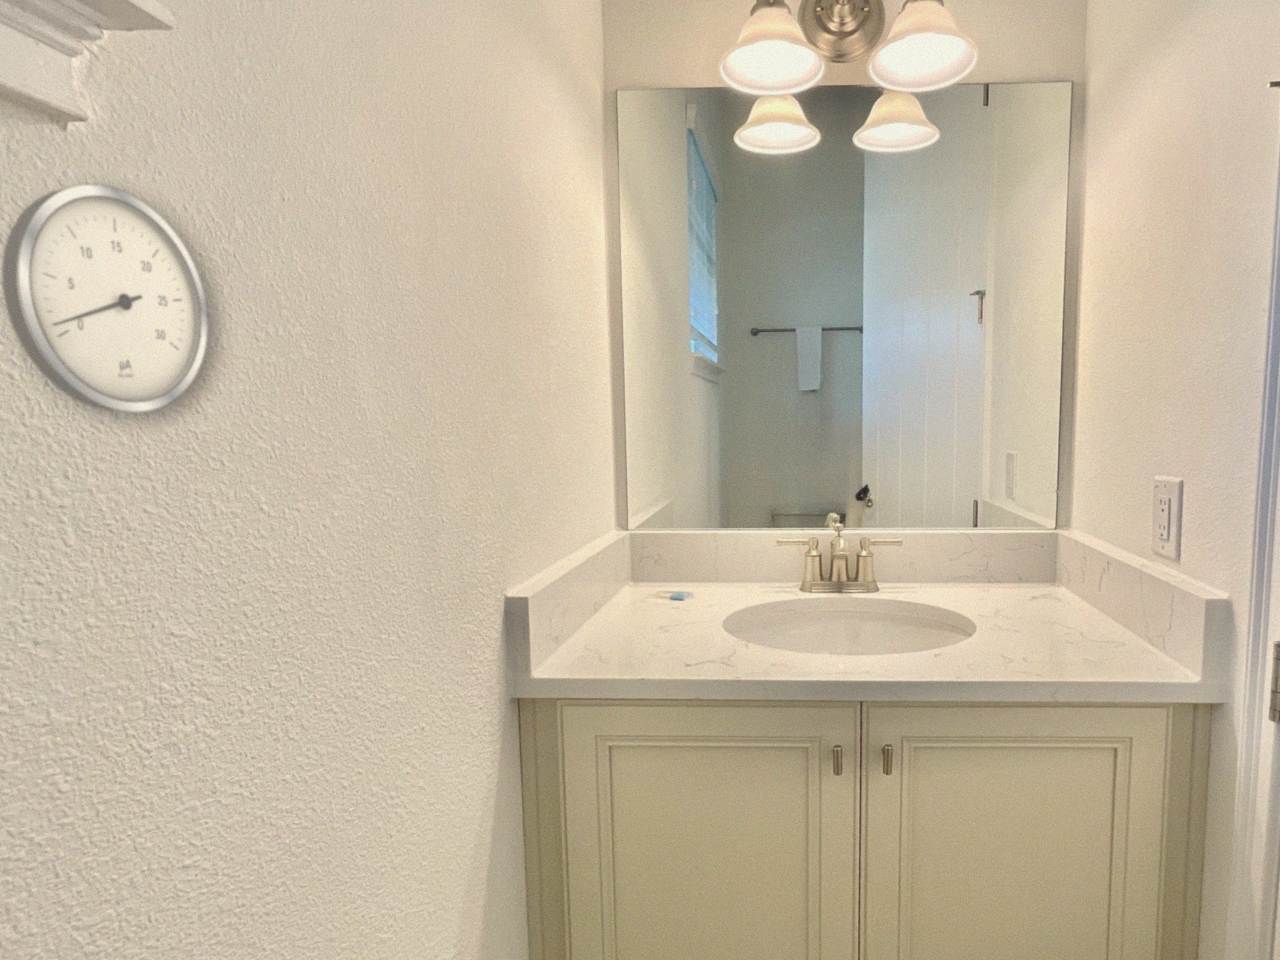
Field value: 1 µA
